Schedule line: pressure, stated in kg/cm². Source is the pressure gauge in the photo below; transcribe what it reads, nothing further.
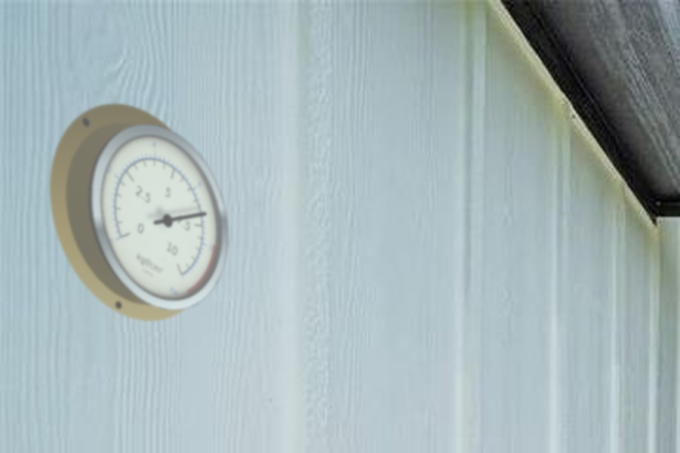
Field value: 7 kg/cm²
